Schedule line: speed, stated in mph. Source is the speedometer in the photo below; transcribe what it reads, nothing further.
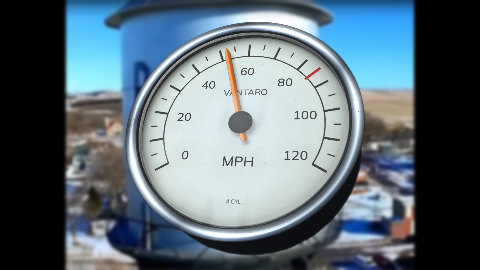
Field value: 52.5 mph
